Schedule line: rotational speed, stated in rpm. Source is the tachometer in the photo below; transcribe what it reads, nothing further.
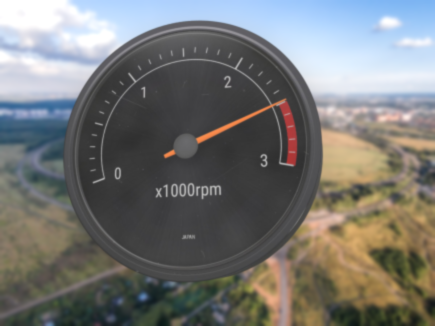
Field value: 2500 rpm
